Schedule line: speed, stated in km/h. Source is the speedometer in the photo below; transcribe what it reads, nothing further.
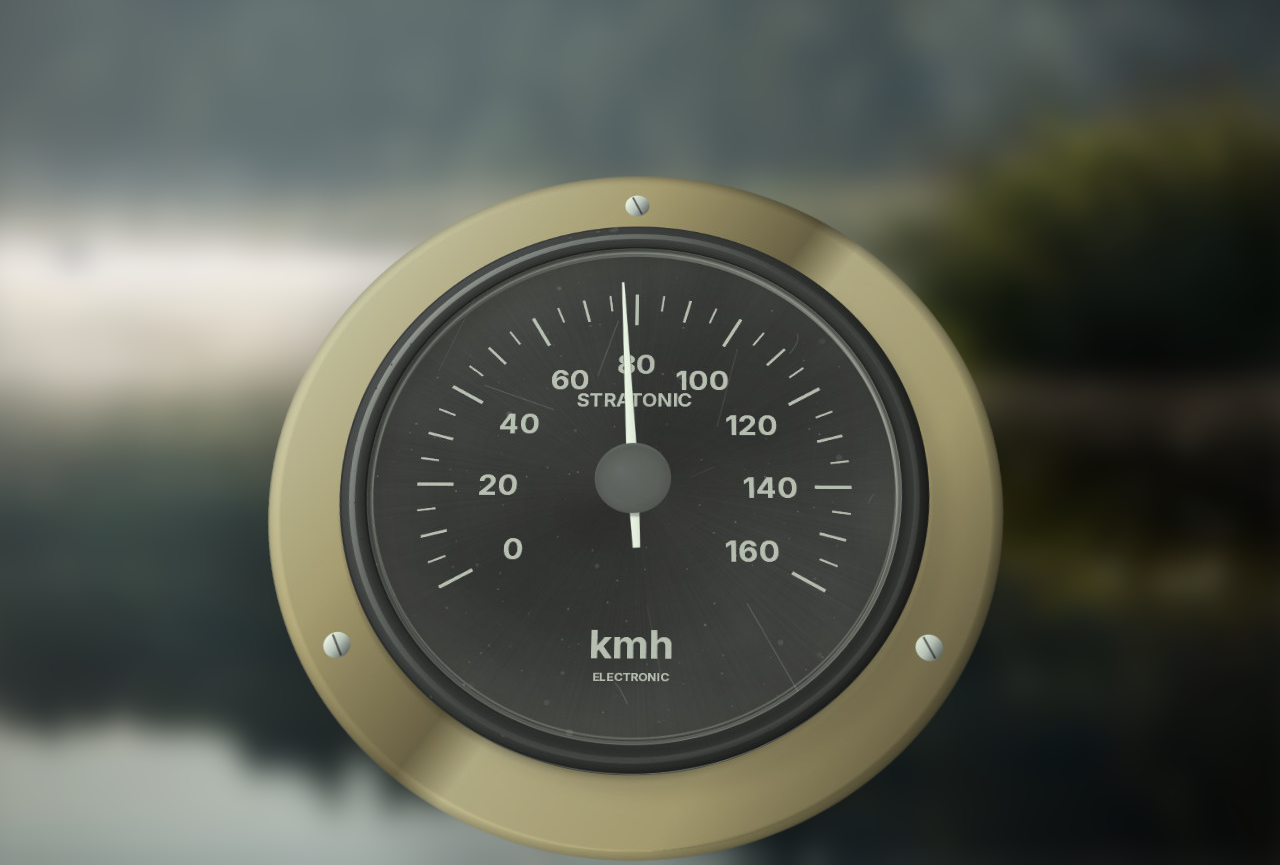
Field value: 77.5 km/h
